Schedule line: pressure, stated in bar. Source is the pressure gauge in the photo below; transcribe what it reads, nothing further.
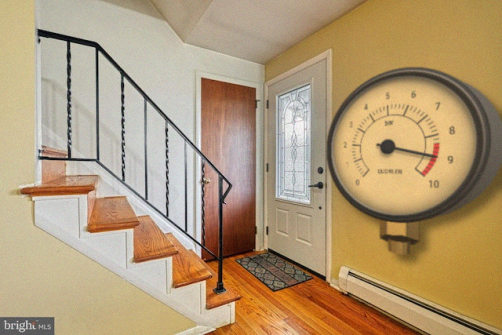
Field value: 9 bar
